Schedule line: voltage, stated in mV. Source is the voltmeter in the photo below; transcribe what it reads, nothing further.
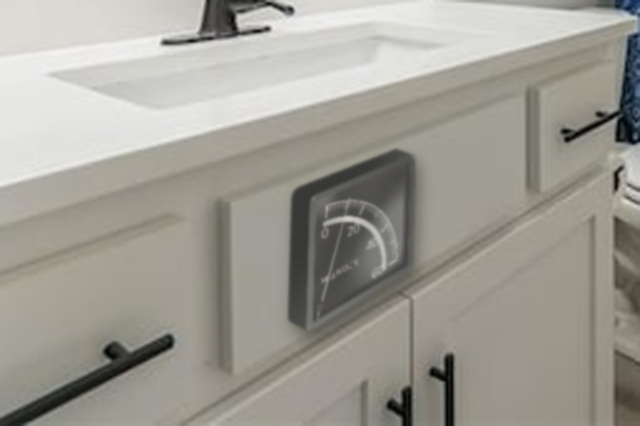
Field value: 10 mV
